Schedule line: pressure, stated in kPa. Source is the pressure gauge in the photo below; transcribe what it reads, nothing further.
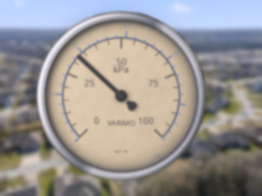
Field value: 32.5 kPa
